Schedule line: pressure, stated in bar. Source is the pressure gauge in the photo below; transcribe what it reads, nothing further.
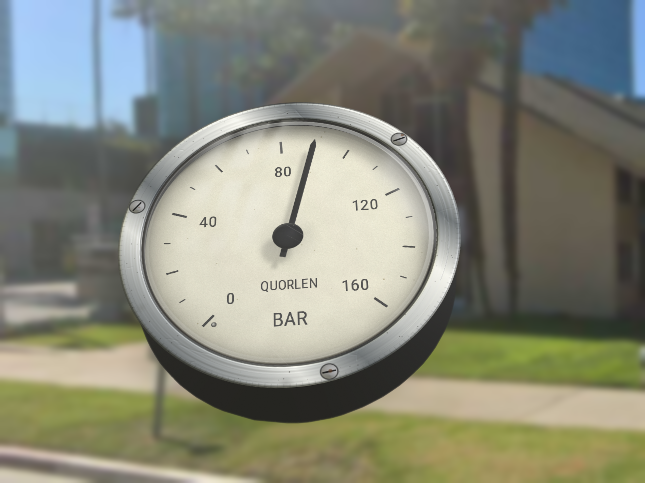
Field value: 90 bar
